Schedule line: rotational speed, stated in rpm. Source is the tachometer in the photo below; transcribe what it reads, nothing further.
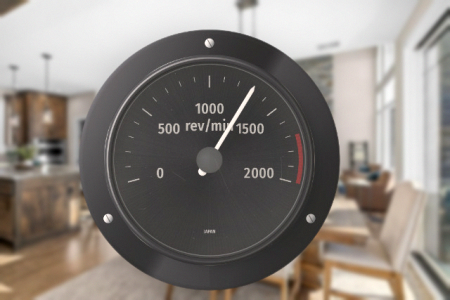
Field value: 1300 rpm
